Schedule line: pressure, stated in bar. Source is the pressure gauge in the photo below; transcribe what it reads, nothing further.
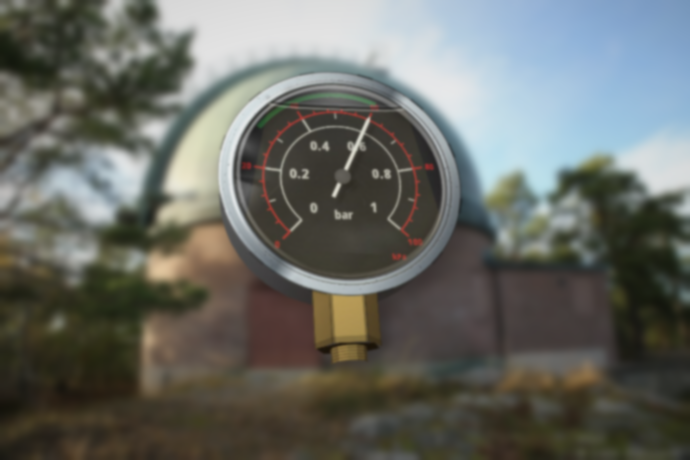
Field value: 0.6 bar
